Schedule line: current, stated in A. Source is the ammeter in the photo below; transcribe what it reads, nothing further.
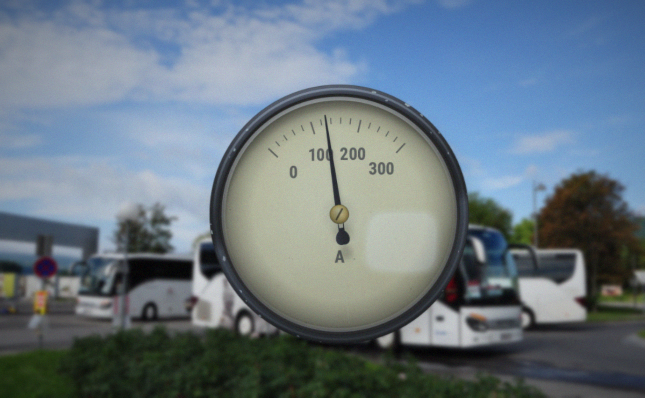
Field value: 130 A
